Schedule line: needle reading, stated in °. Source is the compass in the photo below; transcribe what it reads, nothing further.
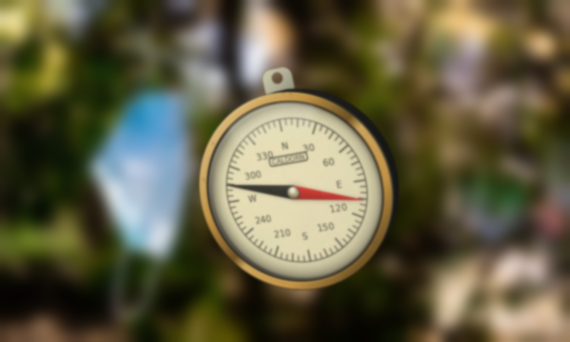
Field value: 105 °
